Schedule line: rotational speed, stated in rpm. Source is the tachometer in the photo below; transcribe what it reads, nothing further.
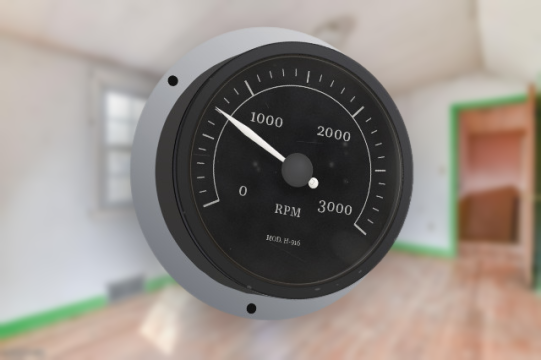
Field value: 700 rpm
